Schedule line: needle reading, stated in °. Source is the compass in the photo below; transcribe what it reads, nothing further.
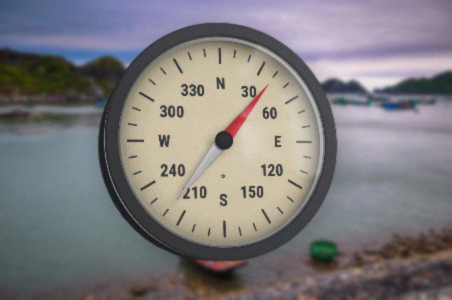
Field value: 40 °
